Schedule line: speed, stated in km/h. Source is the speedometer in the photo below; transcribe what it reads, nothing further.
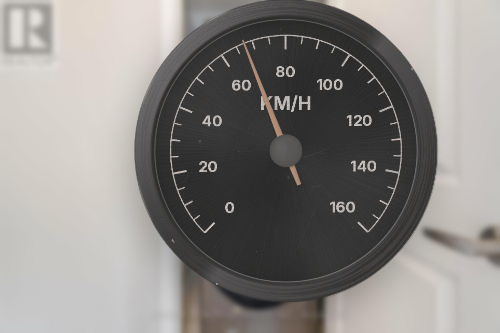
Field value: 67.5 km/h
